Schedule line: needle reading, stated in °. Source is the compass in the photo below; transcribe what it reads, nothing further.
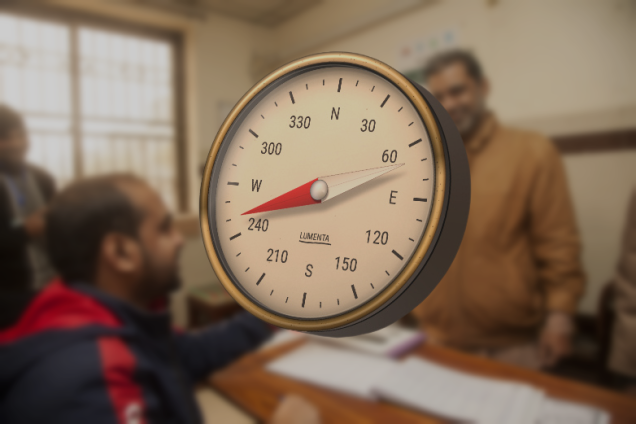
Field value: 250 °
